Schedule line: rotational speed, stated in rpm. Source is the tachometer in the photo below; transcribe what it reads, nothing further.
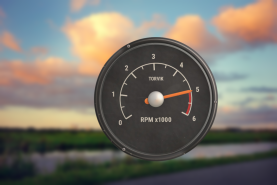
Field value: 5000 rpm
